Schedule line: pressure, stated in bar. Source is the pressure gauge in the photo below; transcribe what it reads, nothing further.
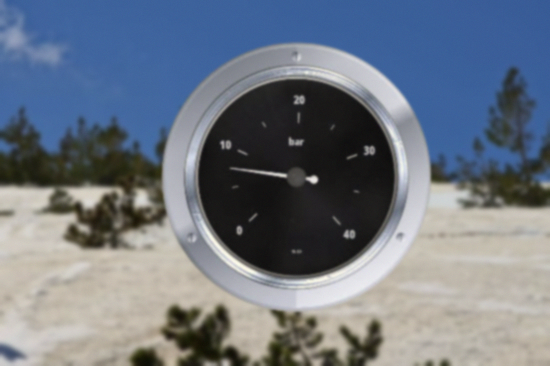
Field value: 7.5 bar
